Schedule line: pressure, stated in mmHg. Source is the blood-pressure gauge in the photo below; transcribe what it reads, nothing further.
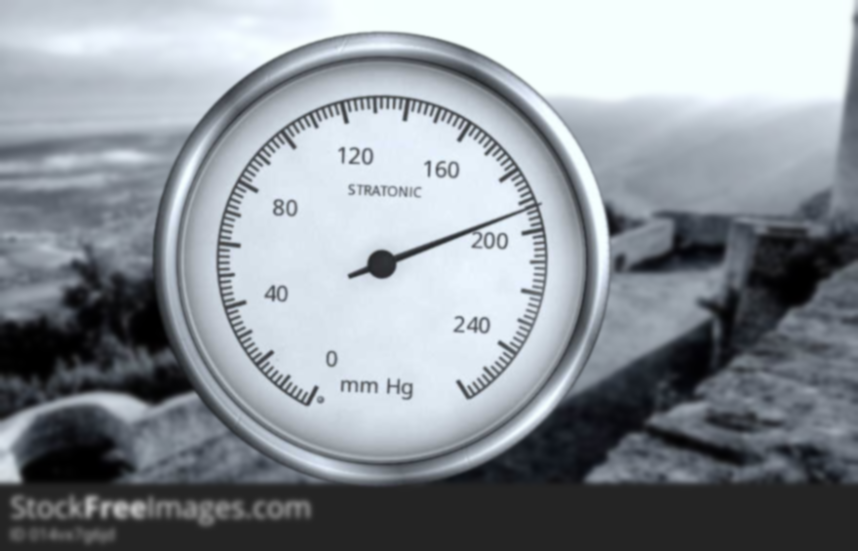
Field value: 192 mmHg
